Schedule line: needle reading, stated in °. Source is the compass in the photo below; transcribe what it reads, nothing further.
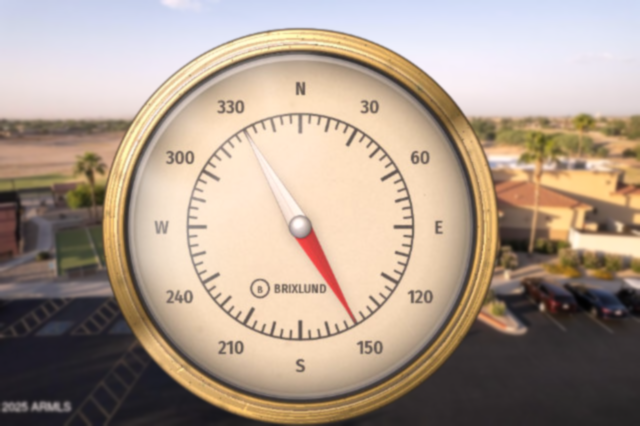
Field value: 150 °
